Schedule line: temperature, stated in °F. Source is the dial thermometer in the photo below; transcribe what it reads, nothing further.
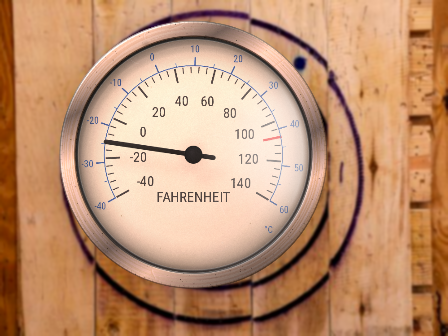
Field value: -12 °F
